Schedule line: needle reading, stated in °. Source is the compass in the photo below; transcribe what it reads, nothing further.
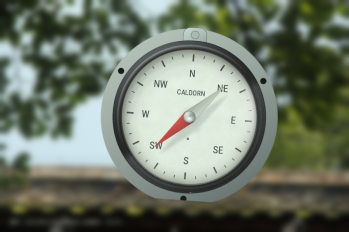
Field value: 225 °
